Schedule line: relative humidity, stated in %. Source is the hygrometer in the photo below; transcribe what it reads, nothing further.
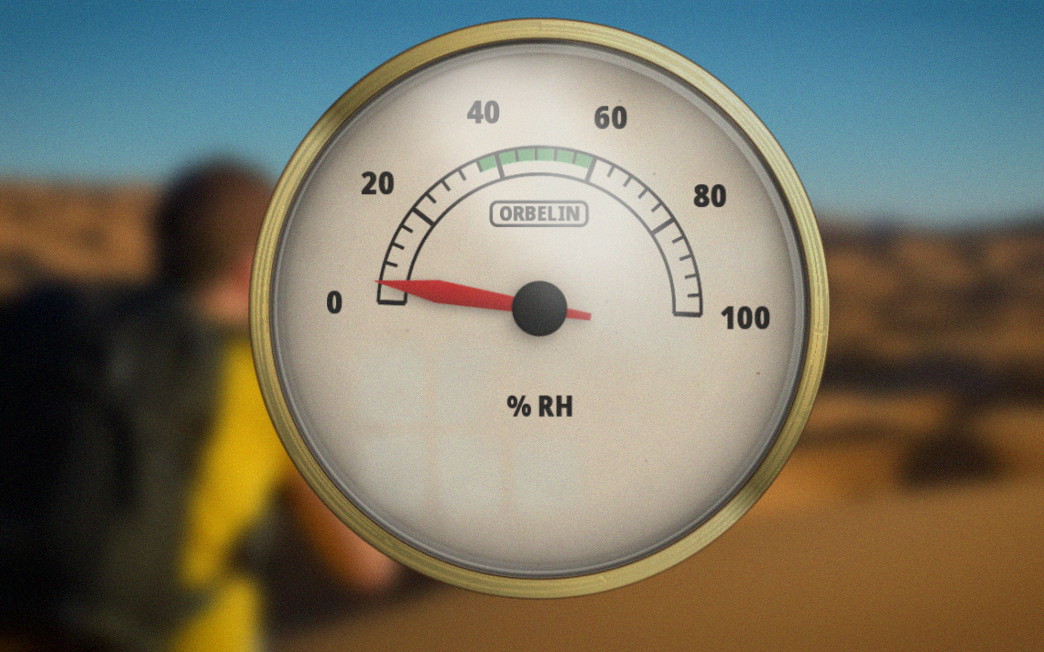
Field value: 4 %
